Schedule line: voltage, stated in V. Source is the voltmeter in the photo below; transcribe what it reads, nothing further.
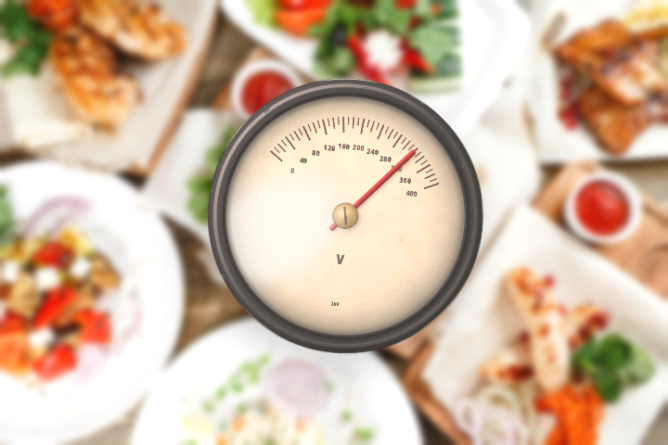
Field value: 320 V
